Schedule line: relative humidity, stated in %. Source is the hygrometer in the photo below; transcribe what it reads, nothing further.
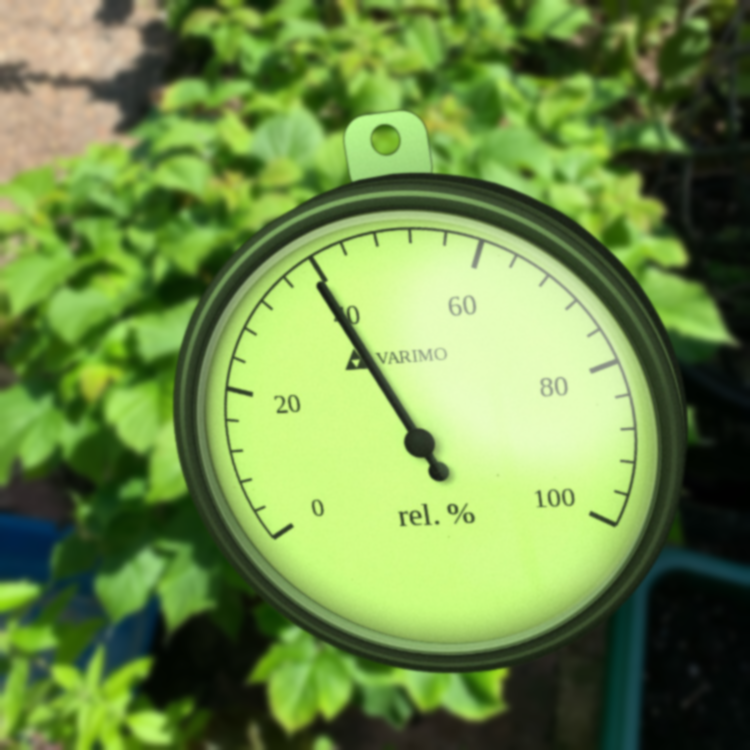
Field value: 40 %
